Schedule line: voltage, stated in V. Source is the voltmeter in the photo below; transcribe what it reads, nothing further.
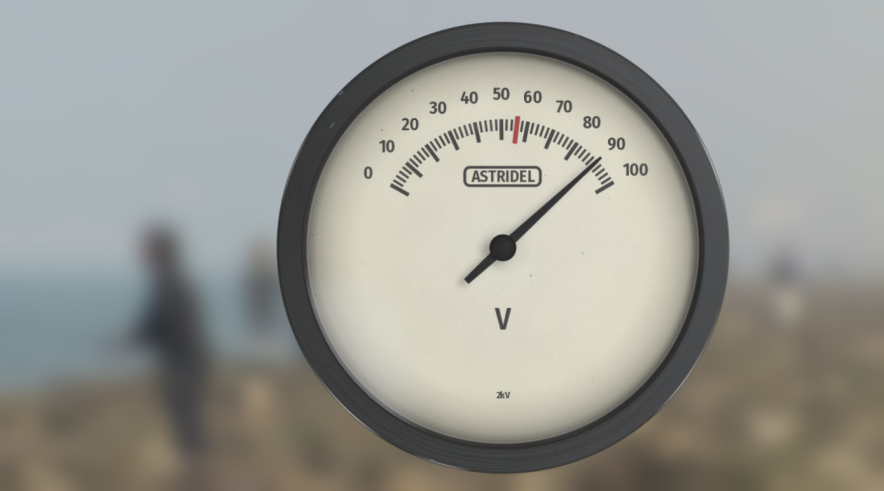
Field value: 90 V
